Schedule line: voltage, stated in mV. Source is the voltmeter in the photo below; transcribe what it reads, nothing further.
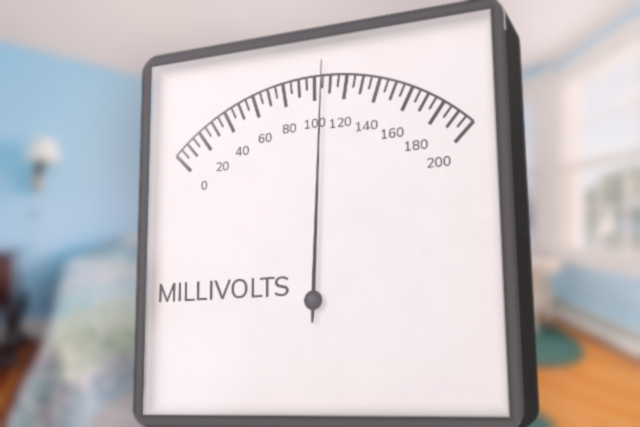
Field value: 105 mV
